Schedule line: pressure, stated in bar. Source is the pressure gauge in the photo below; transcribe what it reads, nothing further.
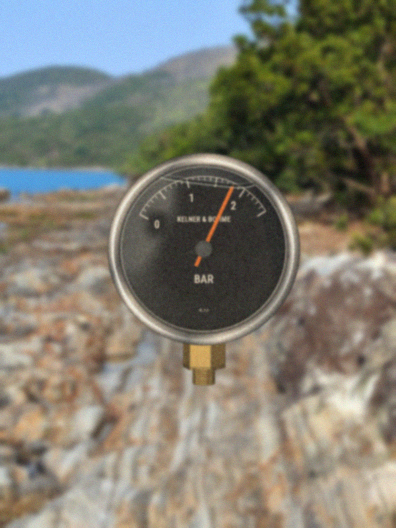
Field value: 1.8 bar
